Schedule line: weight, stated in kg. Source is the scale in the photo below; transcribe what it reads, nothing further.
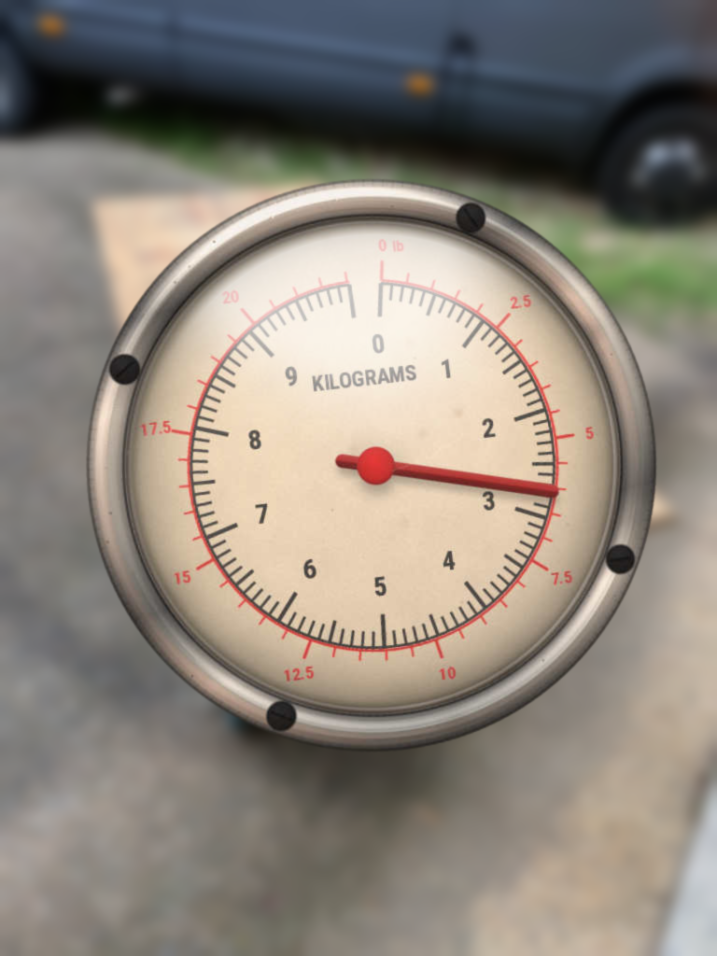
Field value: 2.75 kg
